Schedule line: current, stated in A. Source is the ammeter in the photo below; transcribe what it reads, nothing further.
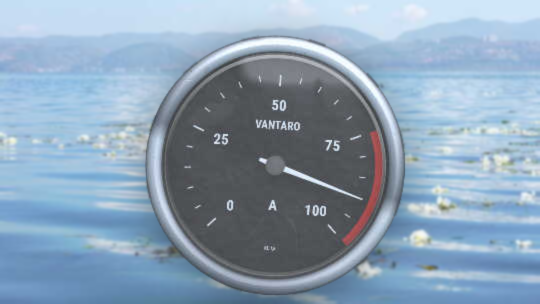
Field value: 90 A
